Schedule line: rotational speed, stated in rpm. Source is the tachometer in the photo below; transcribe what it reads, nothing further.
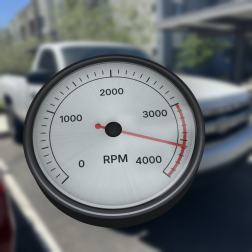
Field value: 3600 rpm
